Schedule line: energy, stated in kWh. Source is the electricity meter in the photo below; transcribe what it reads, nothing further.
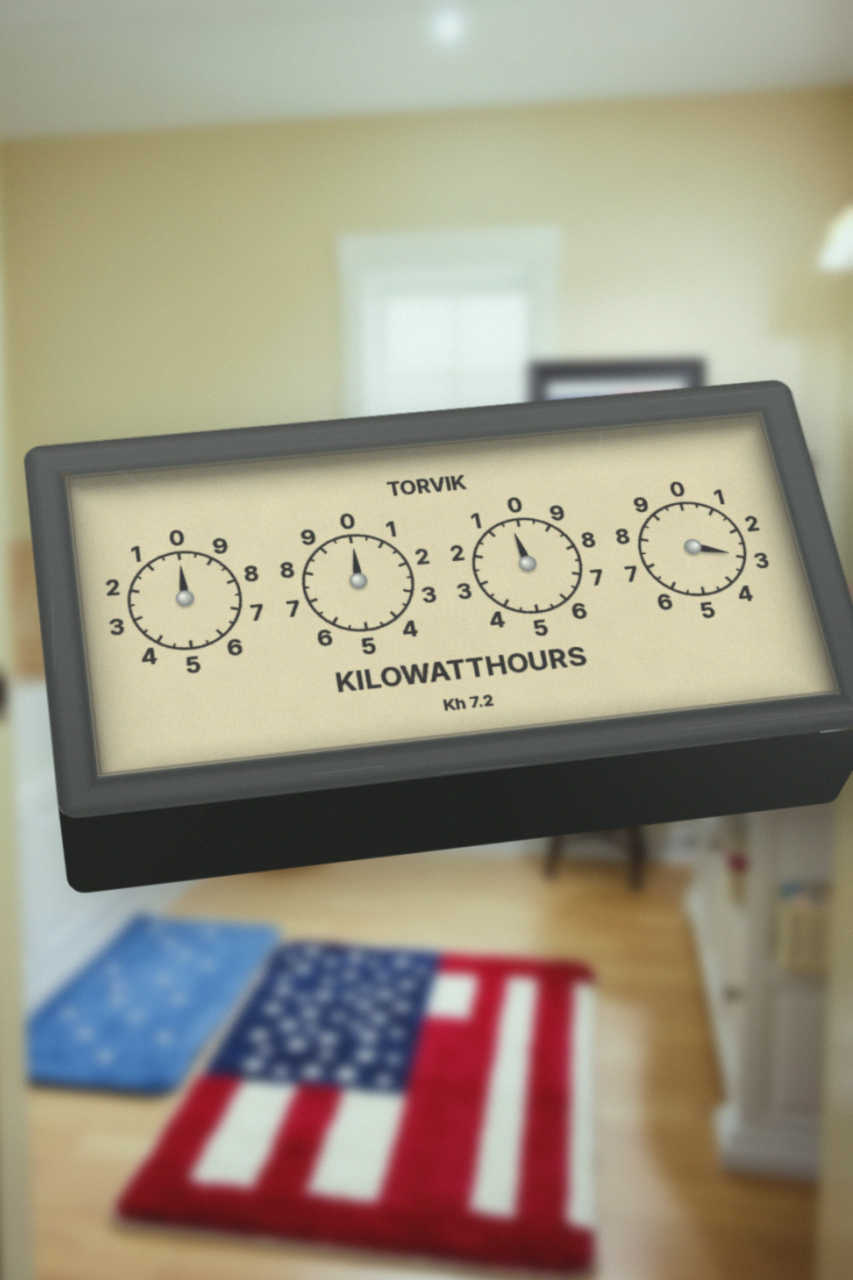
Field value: 3 kWh
